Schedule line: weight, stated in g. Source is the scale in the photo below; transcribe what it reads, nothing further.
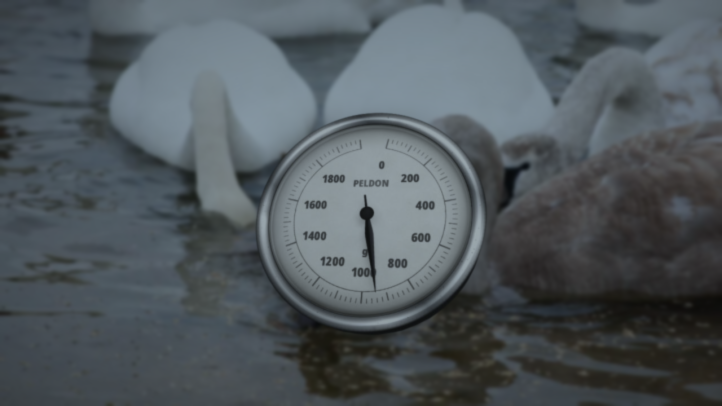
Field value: 940 g
